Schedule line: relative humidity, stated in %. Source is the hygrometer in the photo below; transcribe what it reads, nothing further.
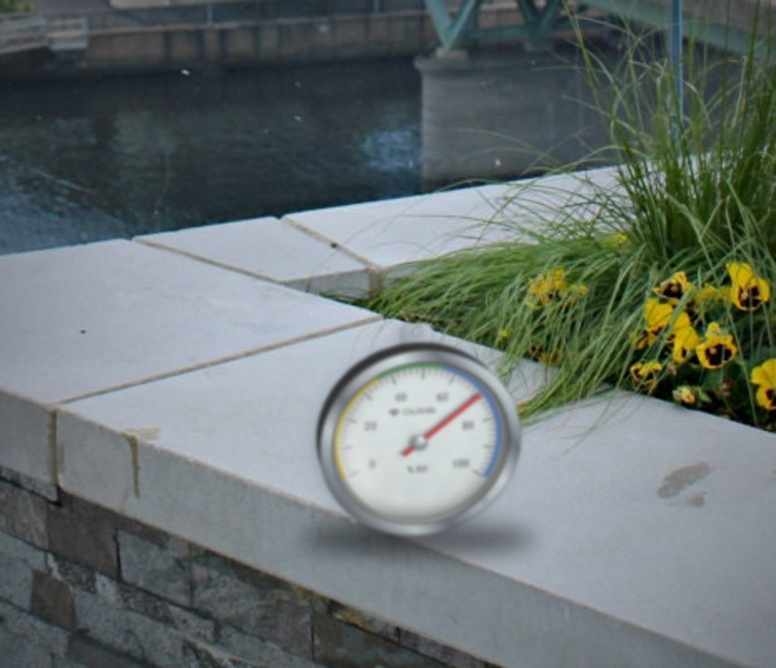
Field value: 70 %
